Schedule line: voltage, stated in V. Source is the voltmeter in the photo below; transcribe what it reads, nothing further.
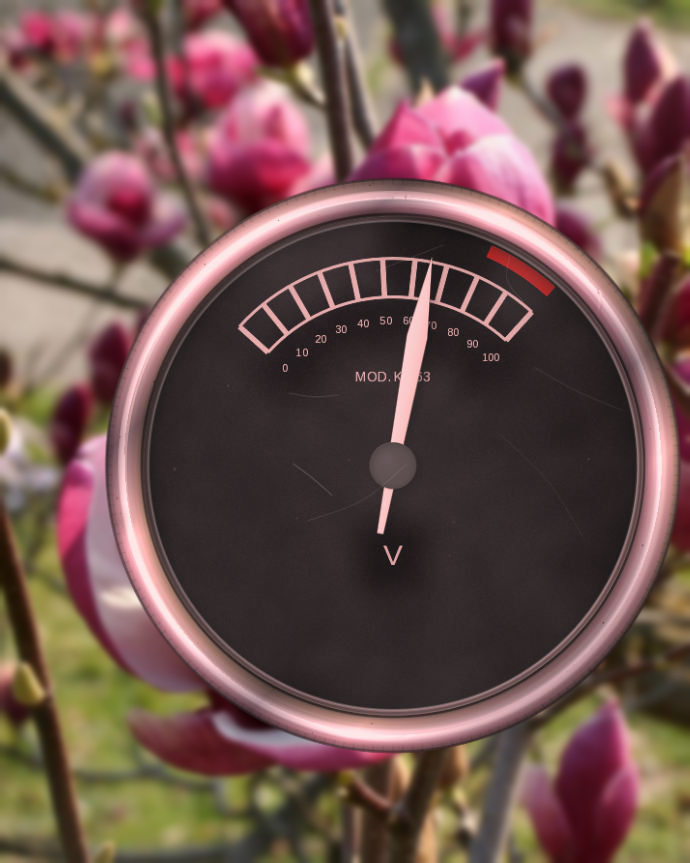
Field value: 65 V
